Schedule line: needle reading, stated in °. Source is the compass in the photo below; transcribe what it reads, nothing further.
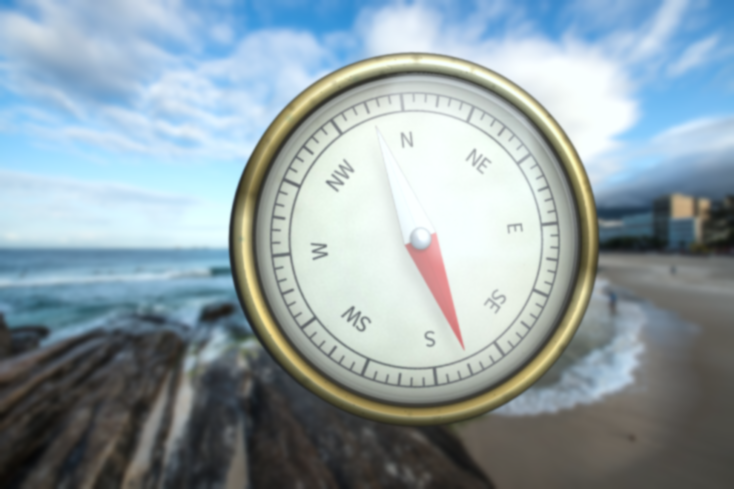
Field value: 165 °
